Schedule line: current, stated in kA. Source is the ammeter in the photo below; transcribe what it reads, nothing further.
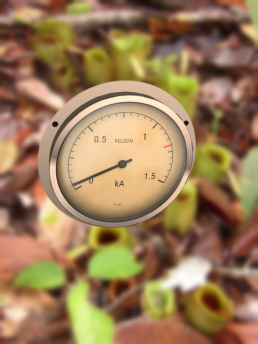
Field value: 0.05 kA
